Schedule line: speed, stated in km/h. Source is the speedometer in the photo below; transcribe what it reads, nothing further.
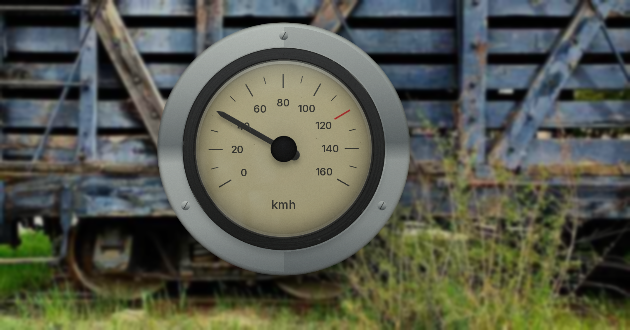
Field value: 40 km/h
